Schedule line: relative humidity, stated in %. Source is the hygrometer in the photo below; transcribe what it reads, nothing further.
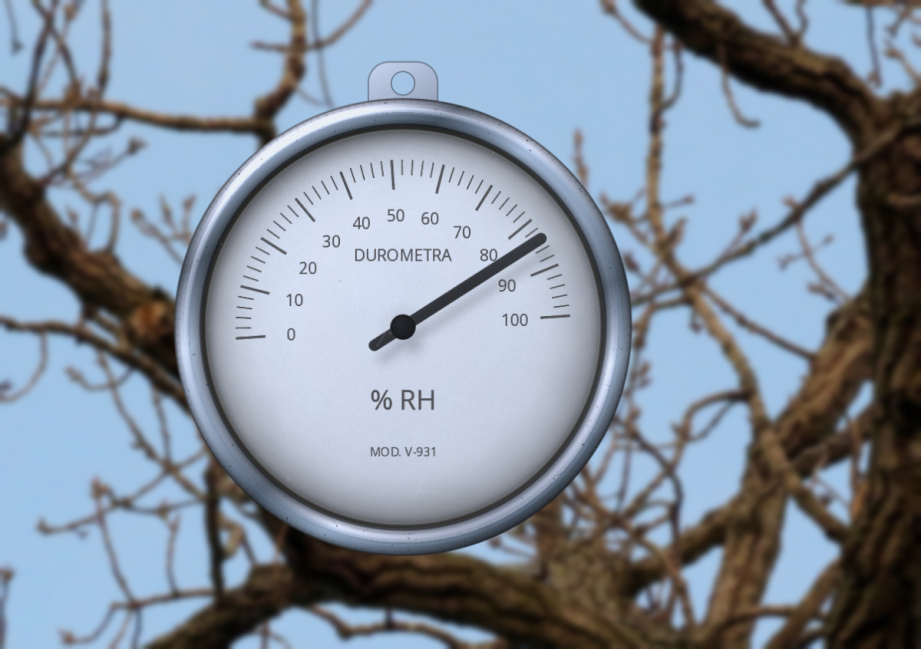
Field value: 84 %
